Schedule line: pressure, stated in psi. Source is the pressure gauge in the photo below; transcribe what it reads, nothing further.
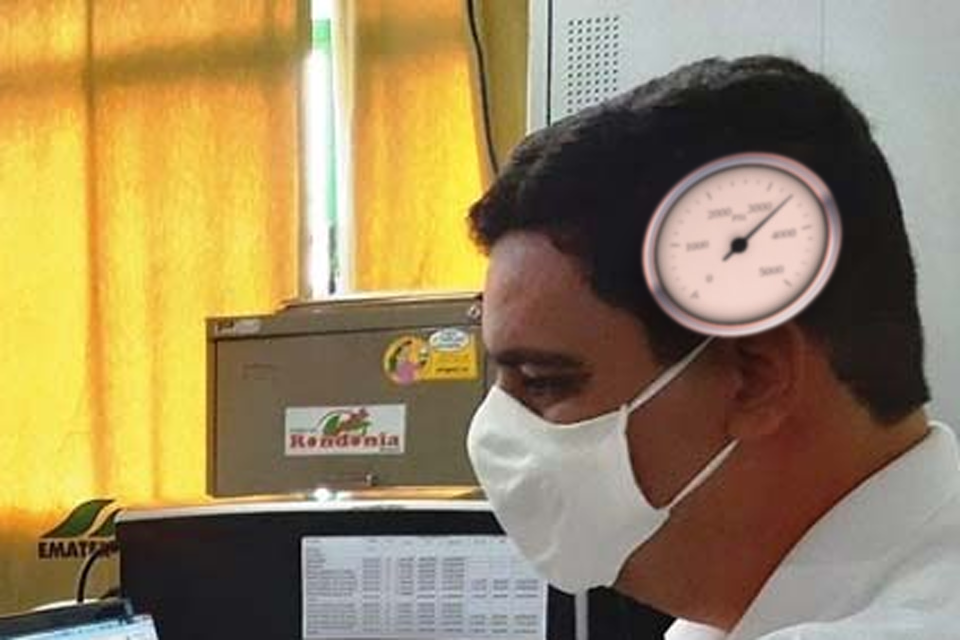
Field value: 3400 psi
